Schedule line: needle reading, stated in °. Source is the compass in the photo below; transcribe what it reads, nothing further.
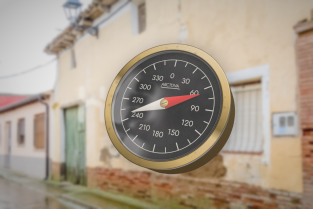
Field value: 67.5 °
